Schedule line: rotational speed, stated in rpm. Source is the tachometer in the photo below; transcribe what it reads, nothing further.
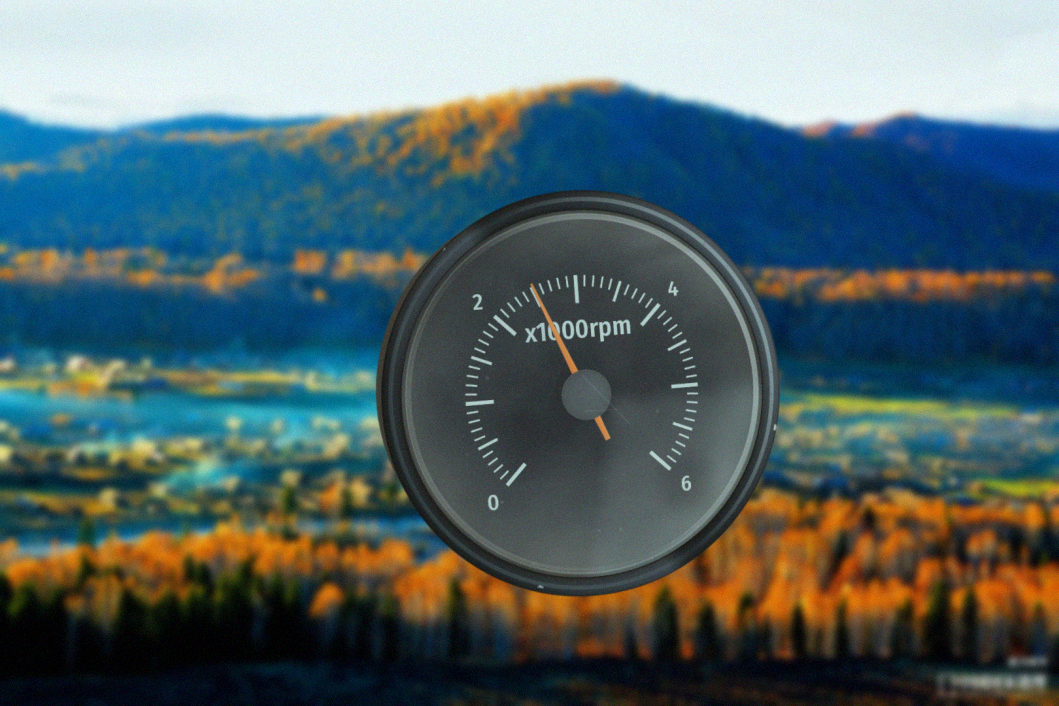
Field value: 2500 rpm
